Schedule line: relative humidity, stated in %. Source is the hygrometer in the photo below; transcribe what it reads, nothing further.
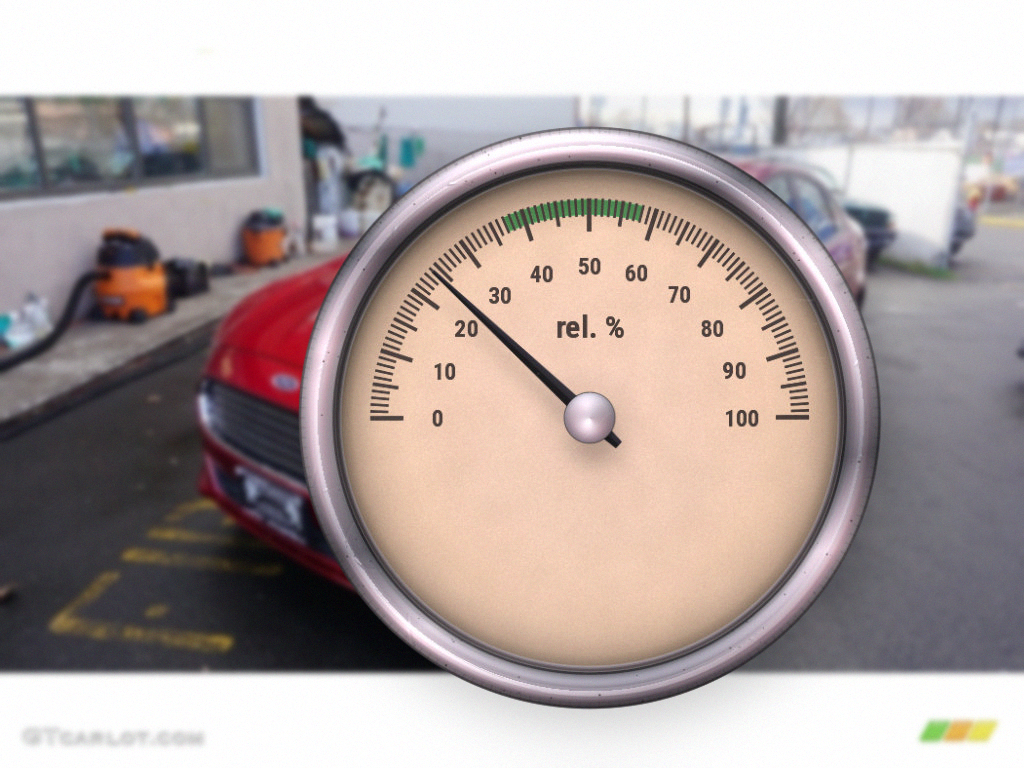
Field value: 24 %
